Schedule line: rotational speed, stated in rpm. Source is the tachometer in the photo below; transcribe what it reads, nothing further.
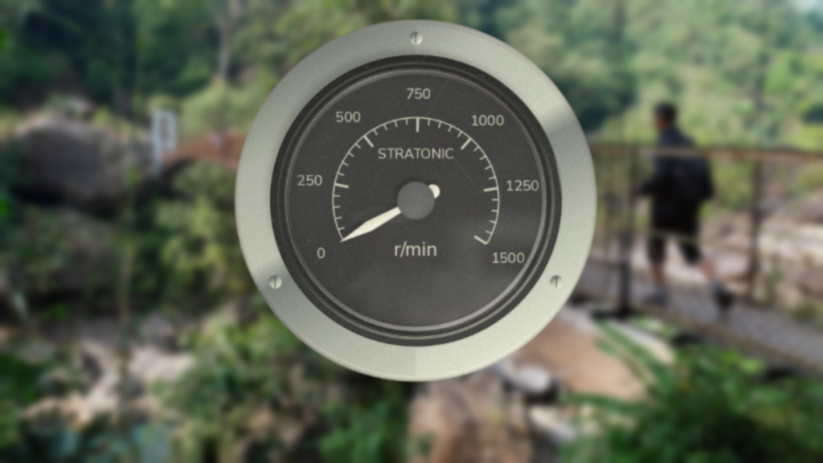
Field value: 0 rpm
